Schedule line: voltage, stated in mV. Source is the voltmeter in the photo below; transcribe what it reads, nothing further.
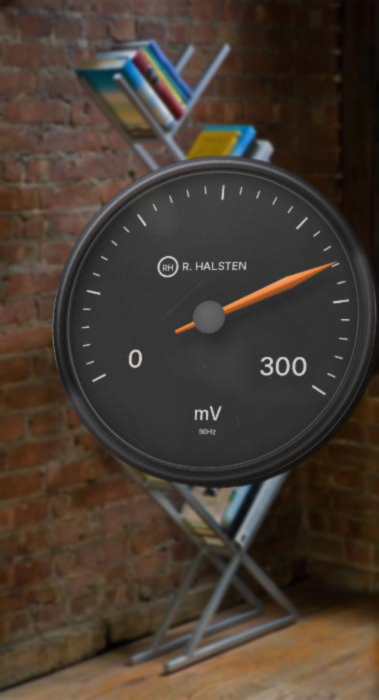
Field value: 230 mV
